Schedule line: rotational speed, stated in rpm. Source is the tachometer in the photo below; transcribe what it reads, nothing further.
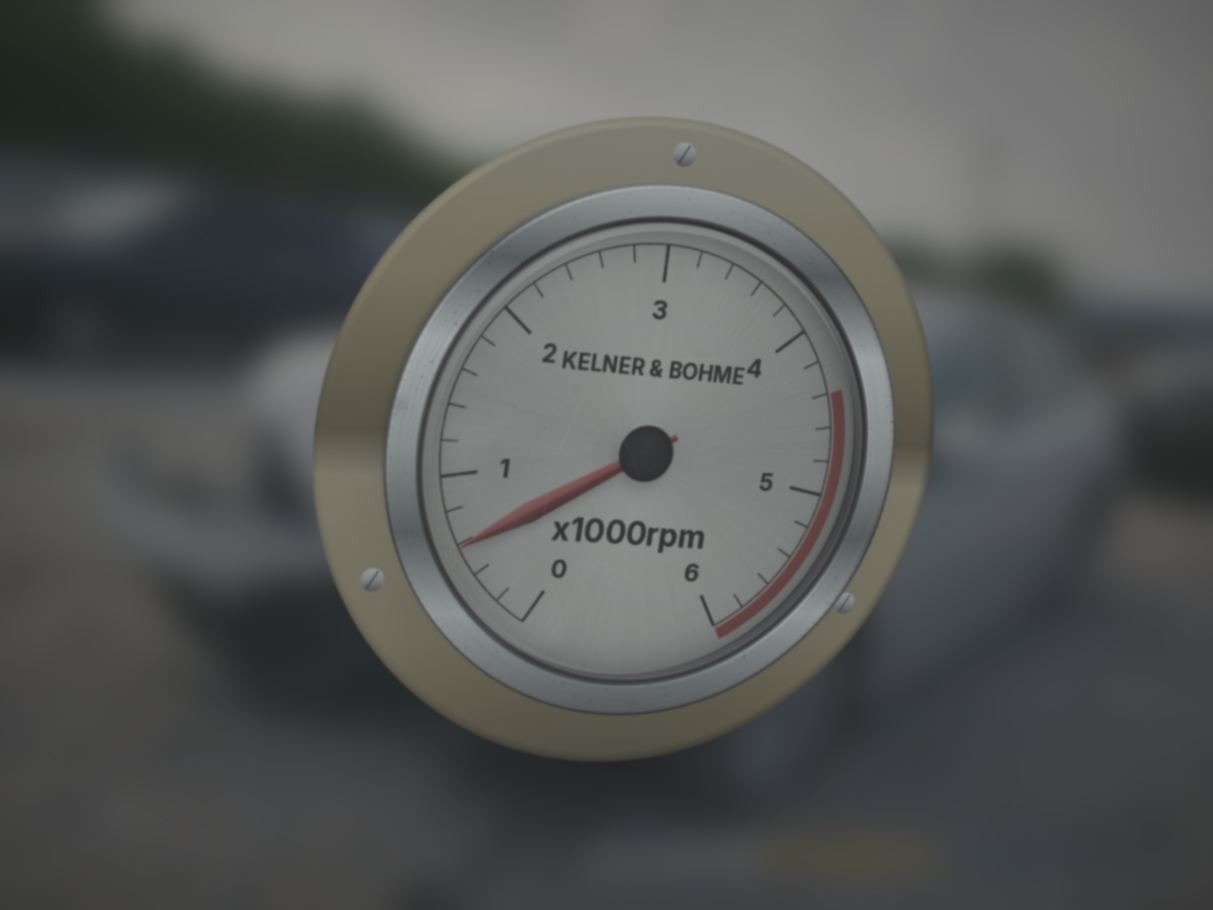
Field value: 600 rpm
